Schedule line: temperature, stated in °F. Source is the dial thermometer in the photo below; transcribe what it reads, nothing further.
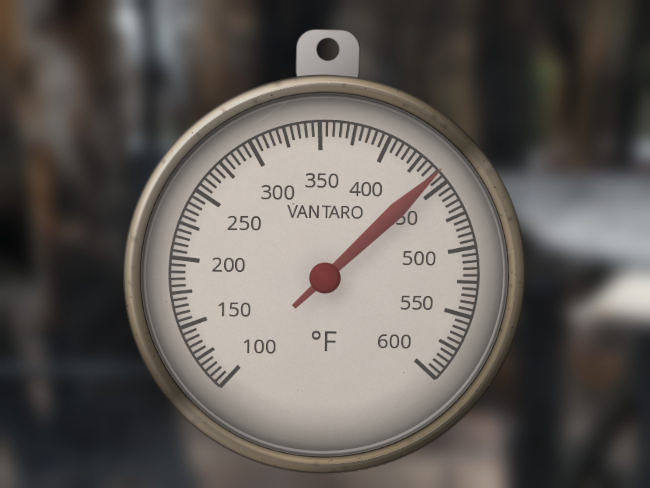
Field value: 440 °F
